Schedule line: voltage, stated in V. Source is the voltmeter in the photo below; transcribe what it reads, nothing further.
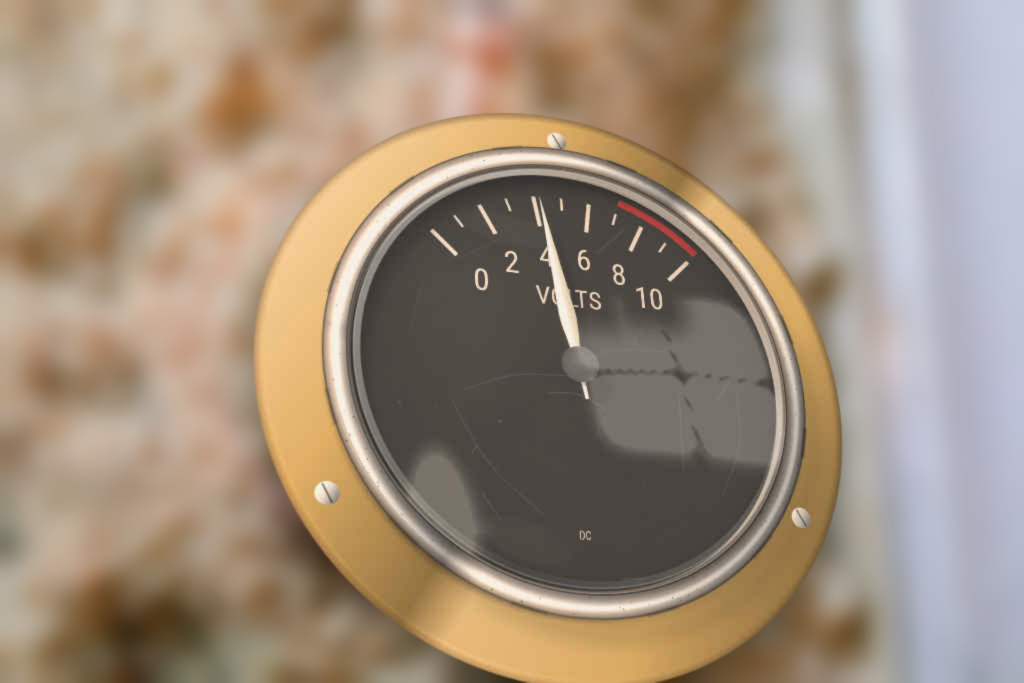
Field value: 4 V
